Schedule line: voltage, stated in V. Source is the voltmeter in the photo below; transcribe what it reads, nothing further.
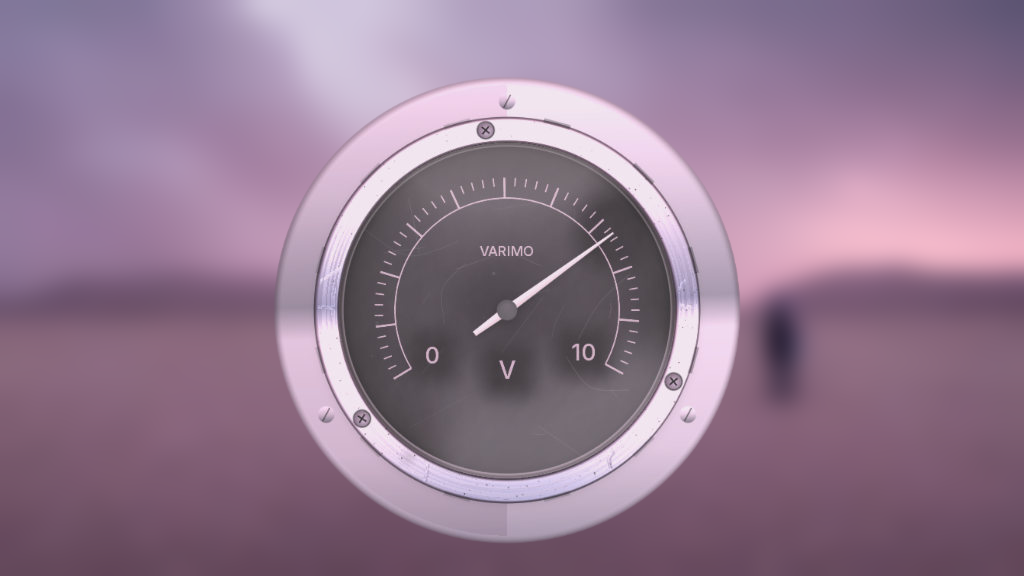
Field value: 7.3 V
